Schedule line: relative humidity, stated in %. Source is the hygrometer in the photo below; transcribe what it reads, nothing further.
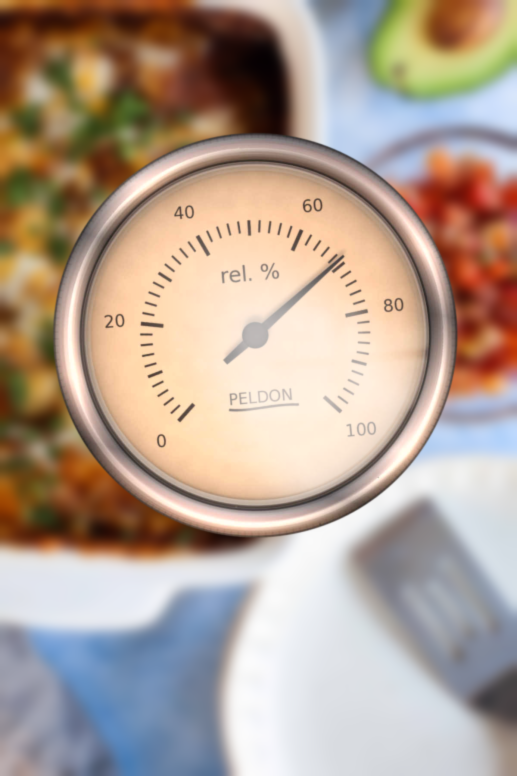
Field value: 69 %
